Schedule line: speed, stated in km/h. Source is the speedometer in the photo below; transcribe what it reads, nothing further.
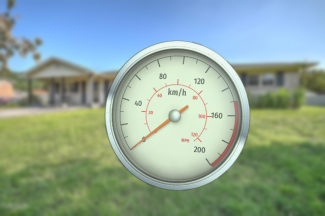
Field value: 0 km/h
